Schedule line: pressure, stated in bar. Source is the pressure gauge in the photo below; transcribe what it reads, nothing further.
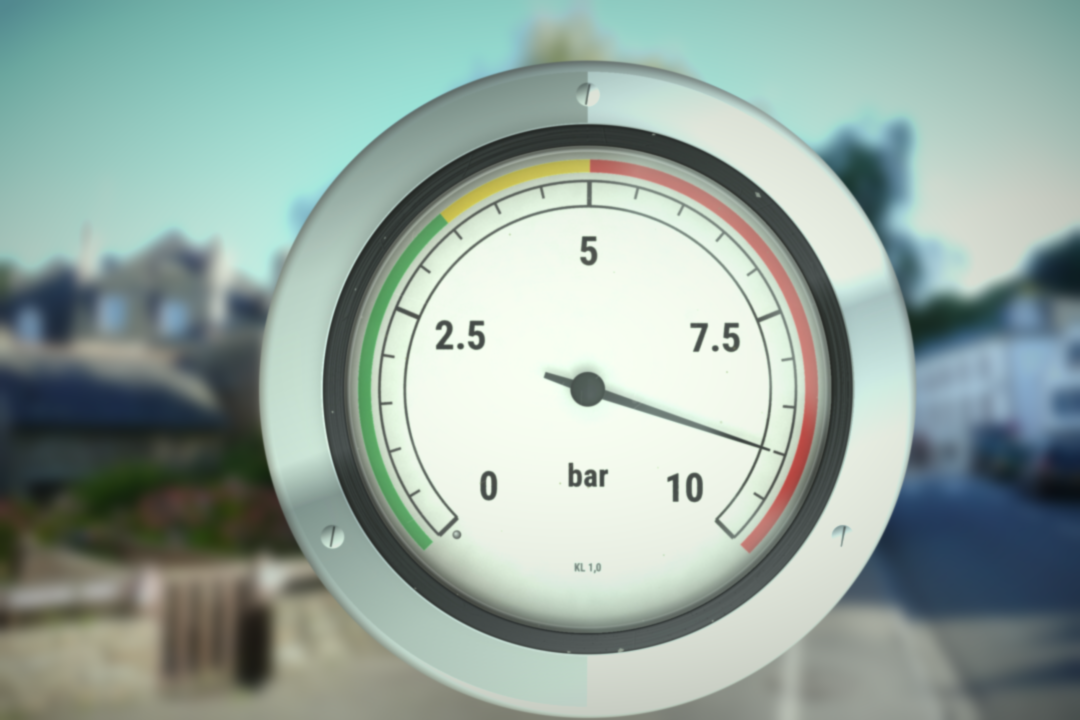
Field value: 9 bar
